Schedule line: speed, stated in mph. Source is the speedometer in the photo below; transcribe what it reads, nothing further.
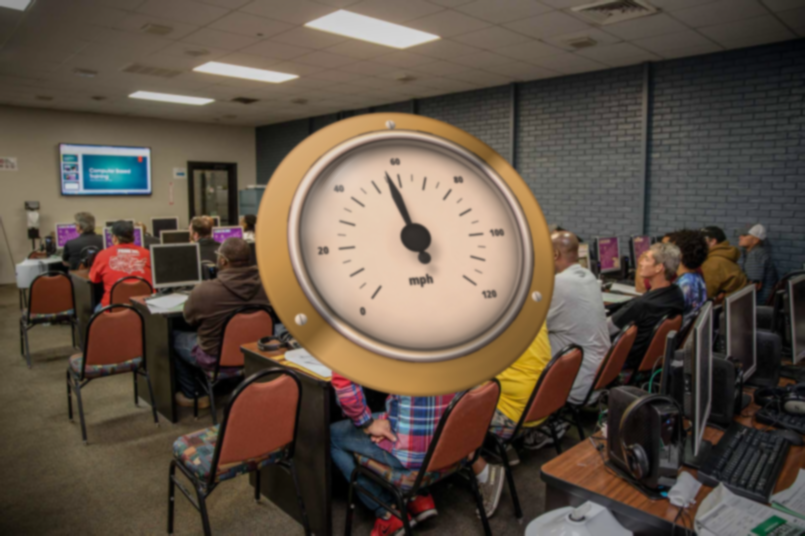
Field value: 55 mph
